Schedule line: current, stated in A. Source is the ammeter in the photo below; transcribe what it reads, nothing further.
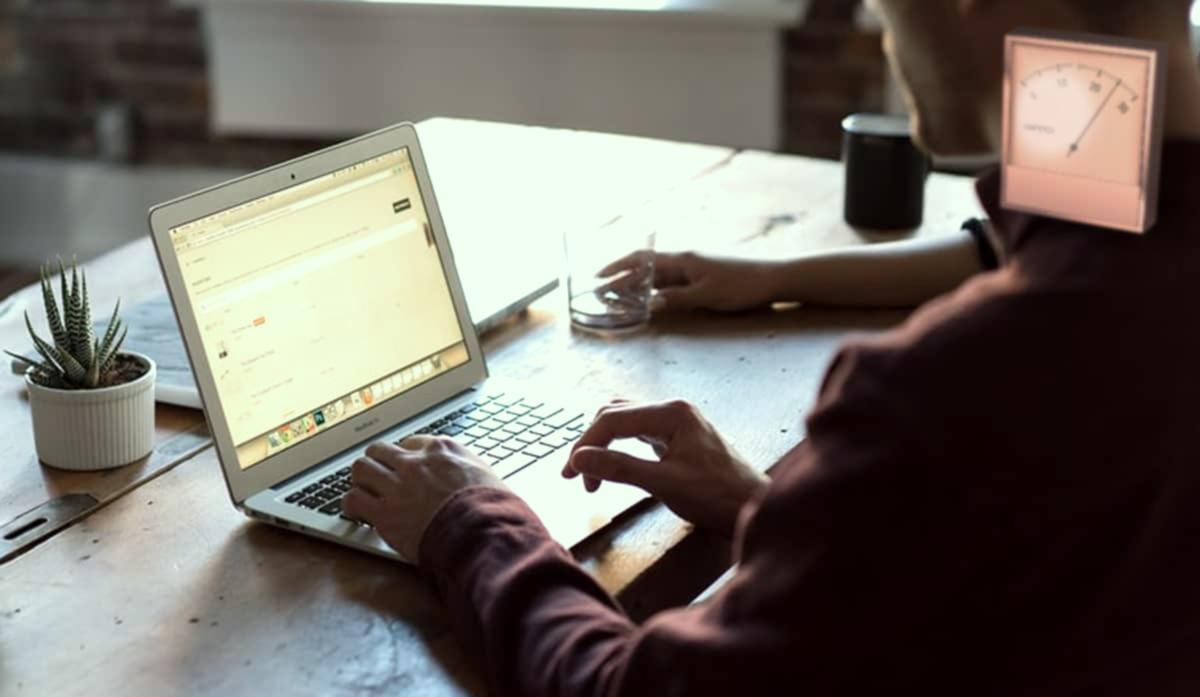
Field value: 25 A
